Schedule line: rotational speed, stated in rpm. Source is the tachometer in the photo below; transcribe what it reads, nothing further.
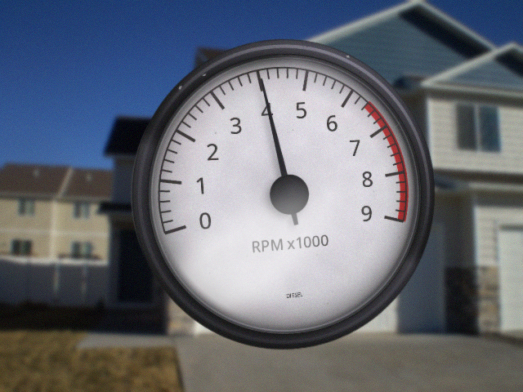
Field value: 4000 rpm
